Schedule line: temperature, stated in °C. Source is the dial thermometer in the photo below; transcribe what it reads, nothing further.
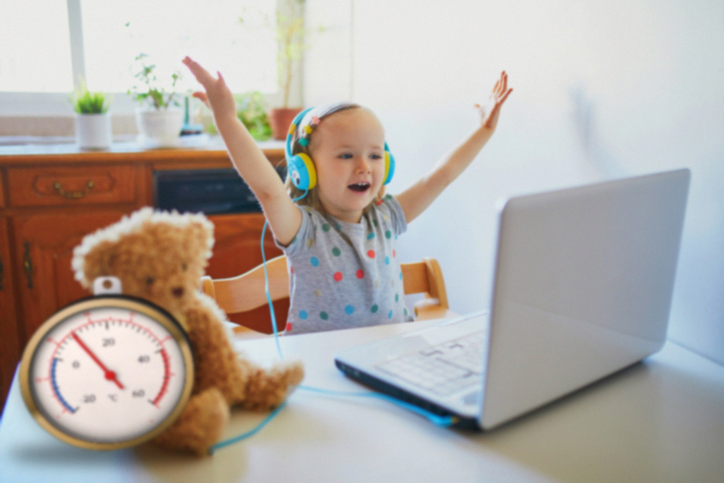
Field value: 10 °C
